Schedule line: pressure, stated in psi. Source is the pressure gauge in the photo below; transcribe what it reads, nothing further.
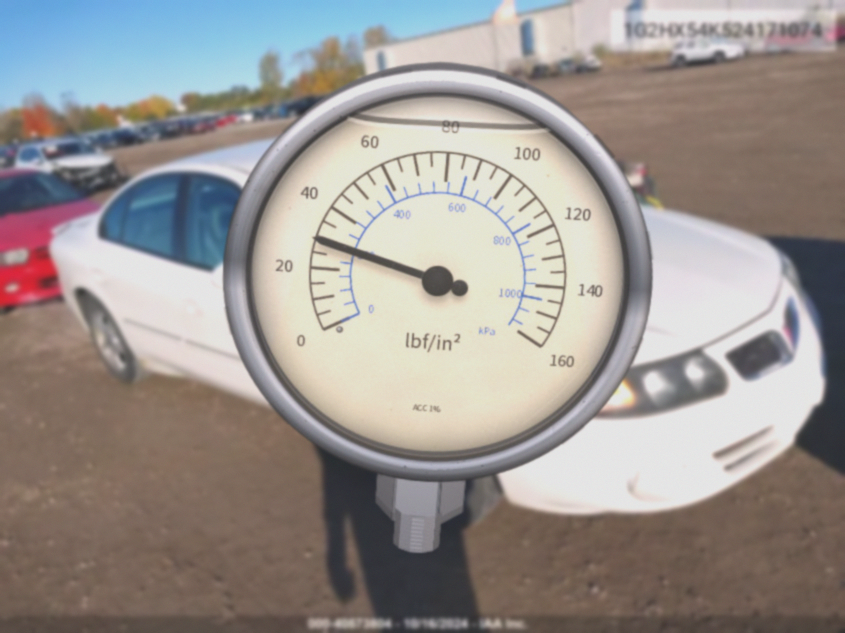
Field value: 30 psi
